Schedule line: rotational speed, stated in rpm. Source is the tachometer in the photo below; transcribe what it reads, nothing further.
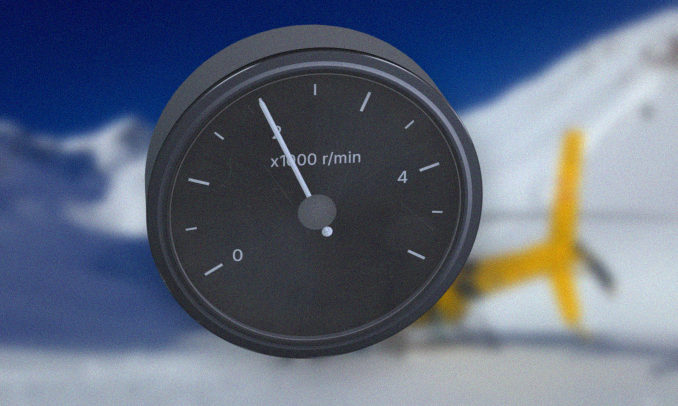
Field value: 2000 rpm
